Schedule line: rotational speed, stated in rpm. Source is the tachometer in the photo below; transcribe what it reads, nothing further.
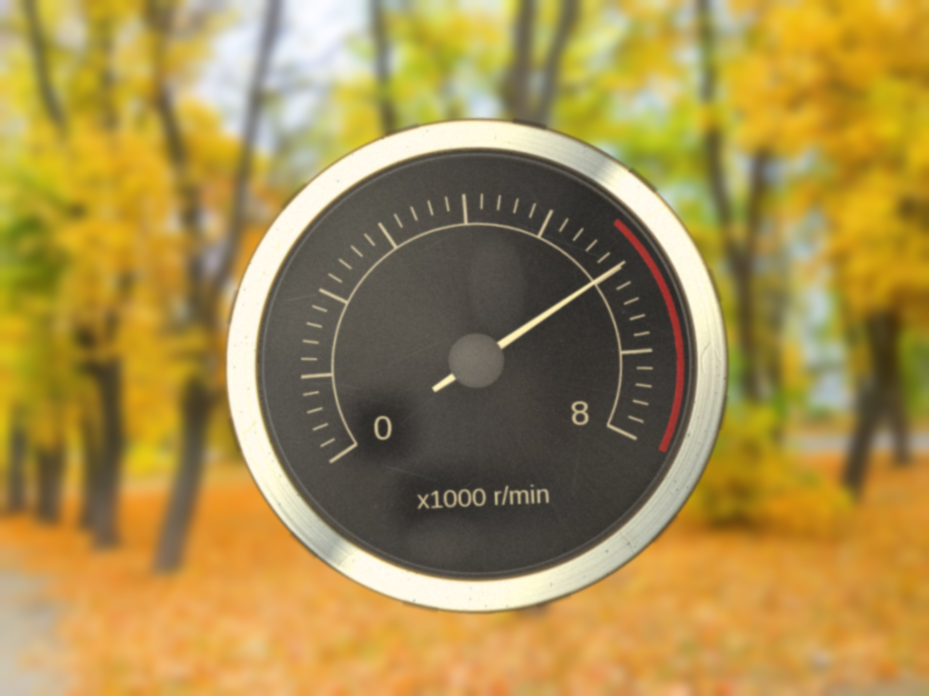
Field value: 6000 rpm
